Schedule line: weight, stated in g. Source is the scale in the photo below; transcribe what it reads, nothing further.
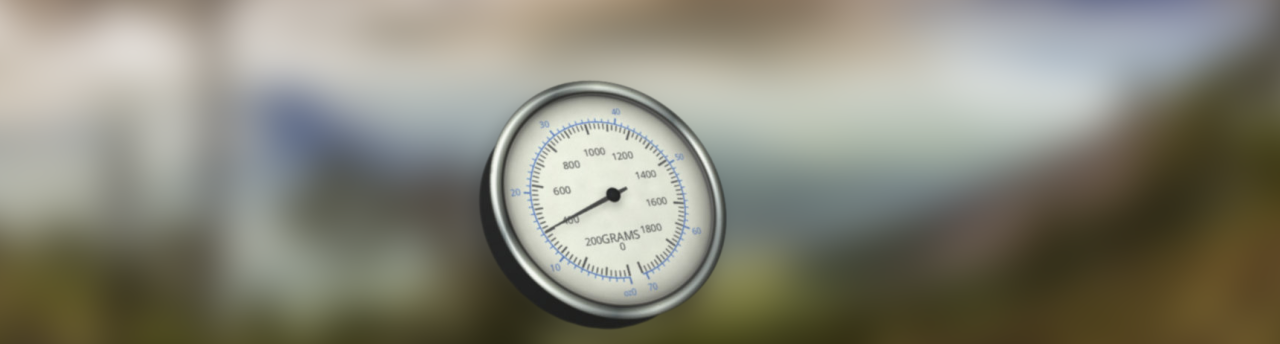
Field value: 400 g
